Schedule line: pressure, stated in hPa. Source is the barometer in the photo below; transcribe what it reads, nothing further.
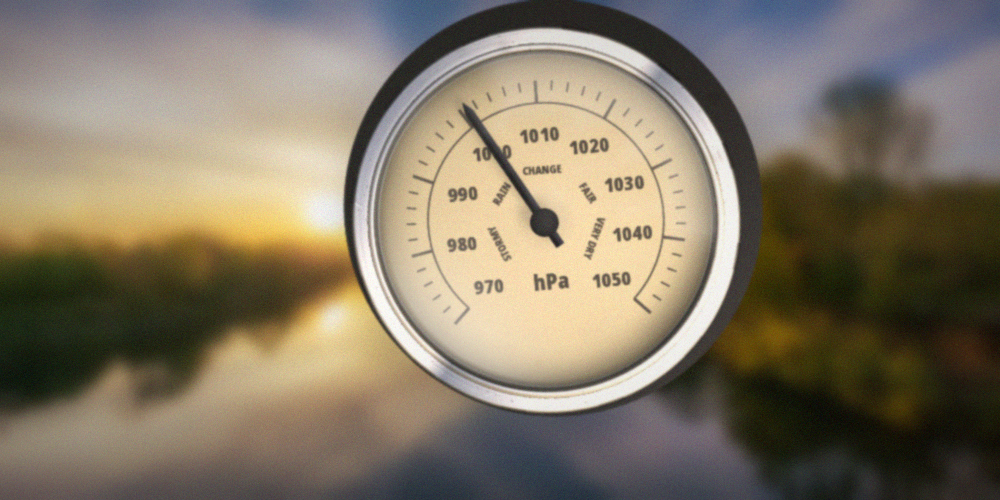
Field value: 1001 hPa
